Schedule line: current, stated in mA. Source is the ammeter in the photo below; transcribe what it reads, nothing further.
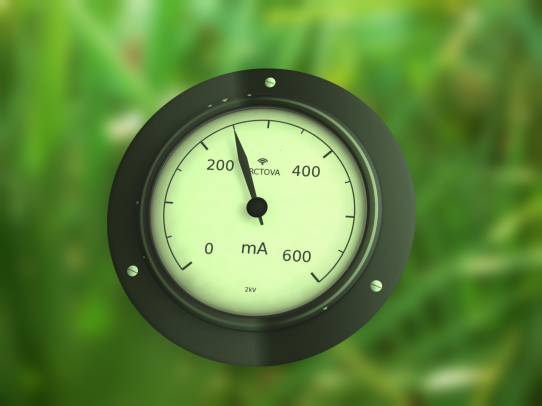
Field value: 250 mA
